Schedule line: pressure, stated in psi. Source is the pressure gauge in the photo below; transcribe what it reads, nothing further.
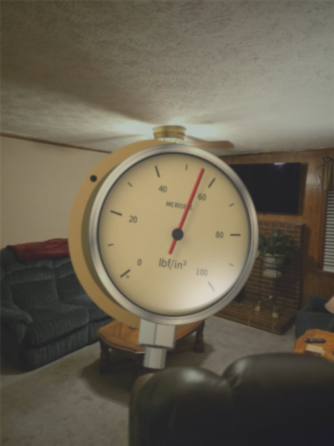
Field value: 55 psi
